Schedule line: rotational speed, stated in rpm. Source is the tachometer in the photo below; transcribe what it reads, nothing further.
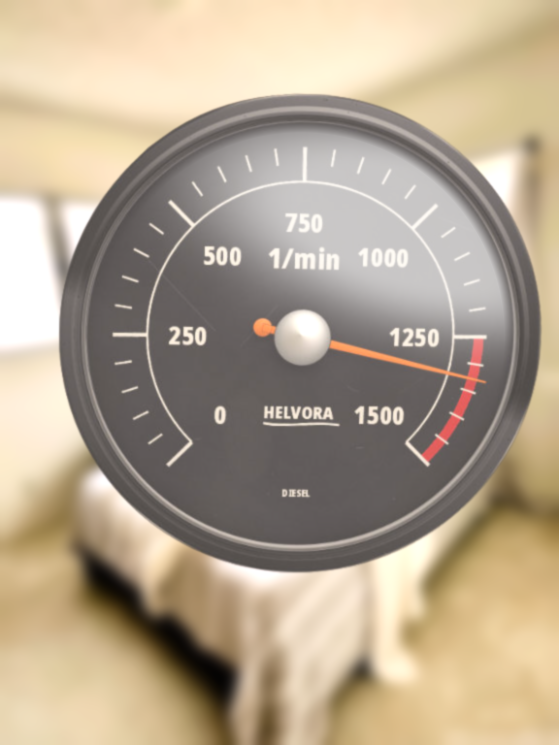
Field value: 1325 rpm
